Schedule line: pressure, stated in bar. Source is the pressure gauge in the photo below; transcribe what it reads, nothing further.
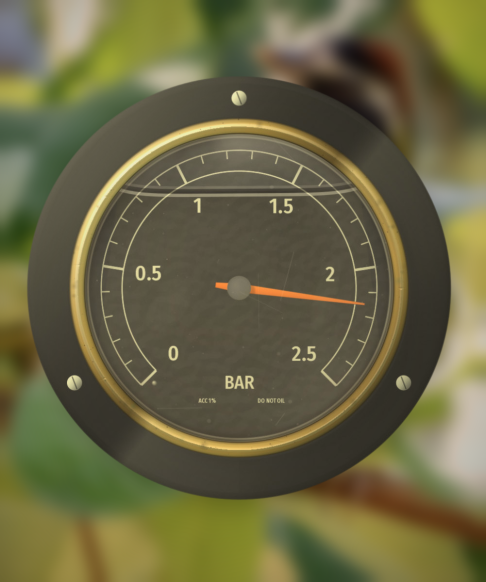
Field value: 2.15 bar
